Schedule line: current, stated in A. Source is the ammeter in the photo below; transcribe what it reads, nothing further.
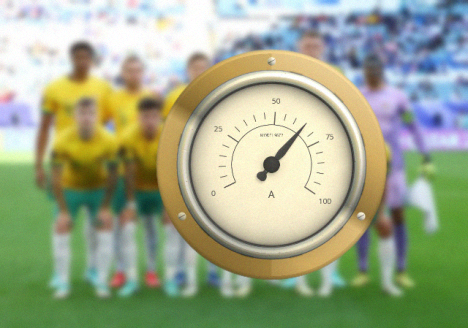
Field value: 65 A
